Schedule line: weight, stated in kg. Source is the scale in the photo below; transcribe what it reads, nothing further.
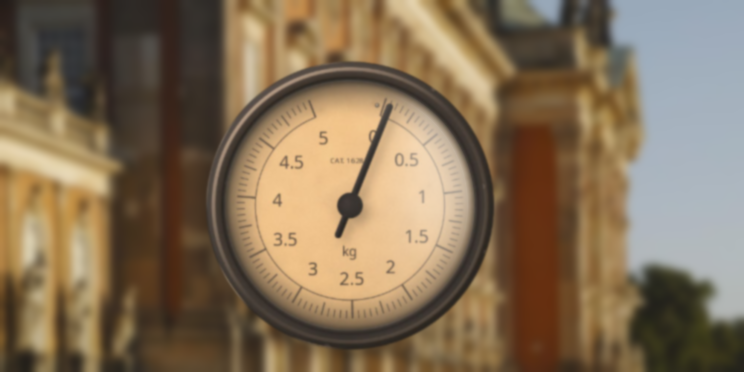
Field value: 0.05 kg
